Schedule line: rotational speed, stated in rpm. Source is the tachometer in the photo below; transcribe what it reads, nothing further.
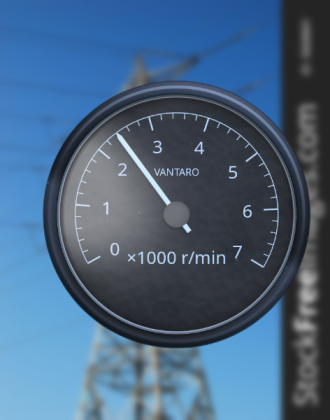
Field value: 2400 rpm
